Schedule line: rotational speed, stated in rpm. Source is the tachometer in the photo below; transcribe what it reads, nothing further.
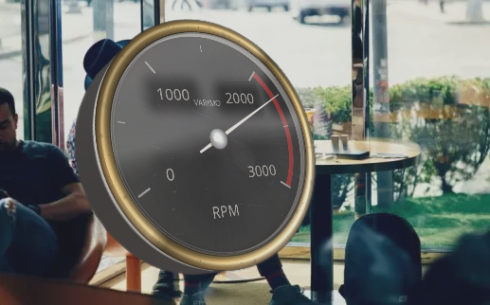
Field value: 2250 rpm
